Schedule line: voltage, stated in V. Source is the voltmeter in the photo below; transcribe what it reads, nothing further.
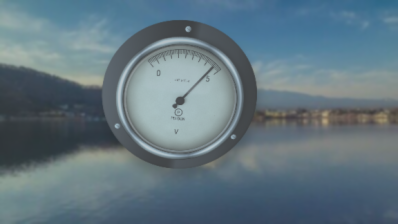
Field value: 4.5 V
